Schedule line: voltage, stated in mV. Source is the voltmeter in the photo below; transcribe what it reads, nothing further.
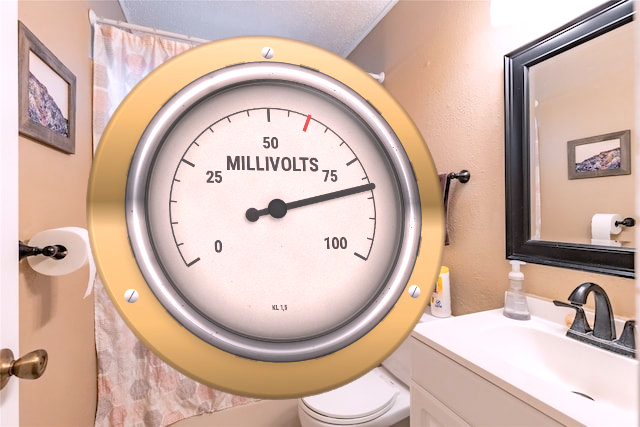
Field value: 82.5 mV
